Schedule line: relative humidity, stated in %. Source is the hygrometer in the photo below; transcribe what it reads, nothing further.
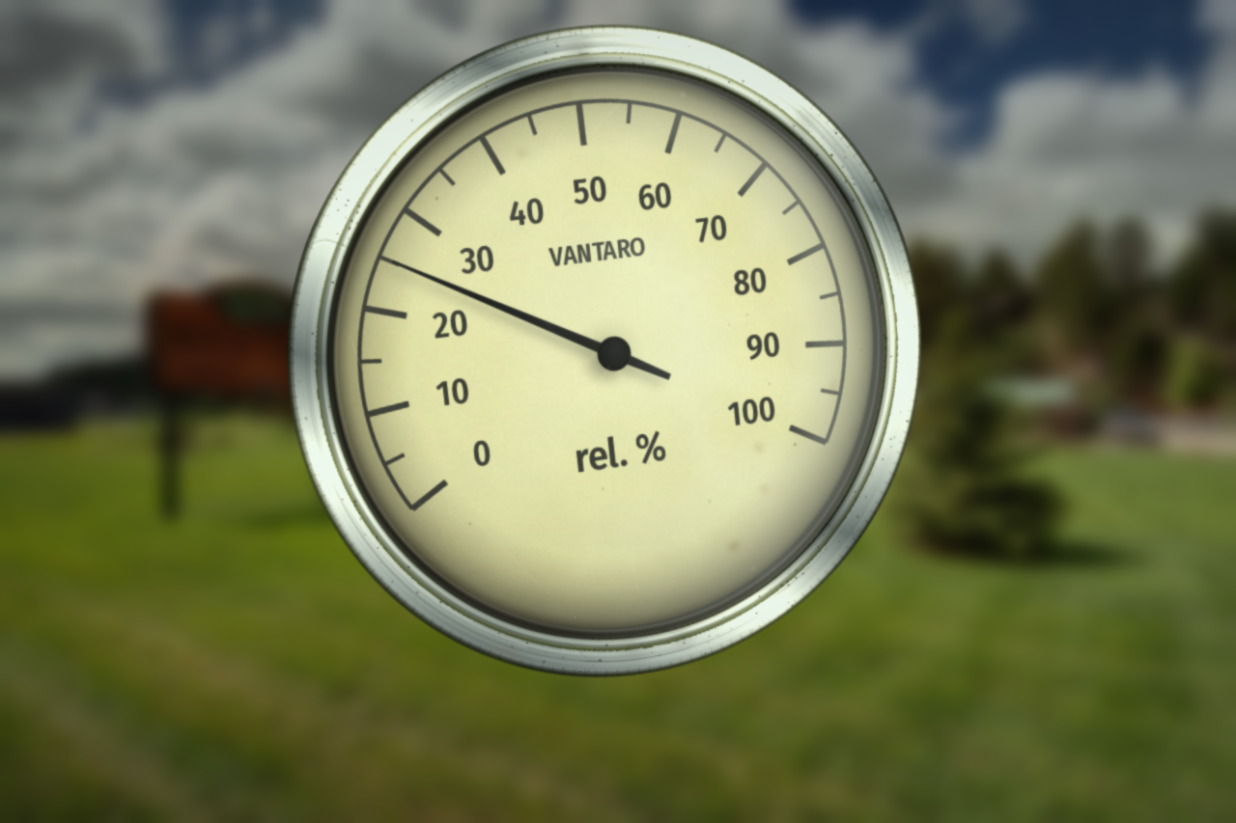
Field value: 25 %
